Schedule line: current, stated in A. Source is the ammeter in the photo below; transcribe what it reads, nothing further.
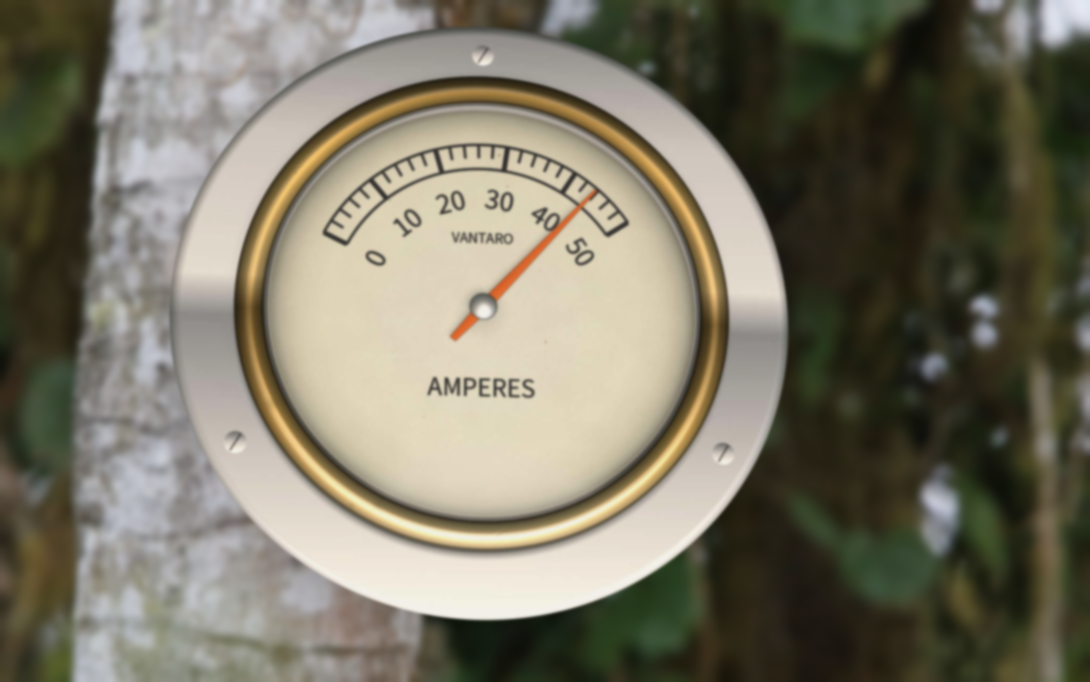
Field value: 44 A
